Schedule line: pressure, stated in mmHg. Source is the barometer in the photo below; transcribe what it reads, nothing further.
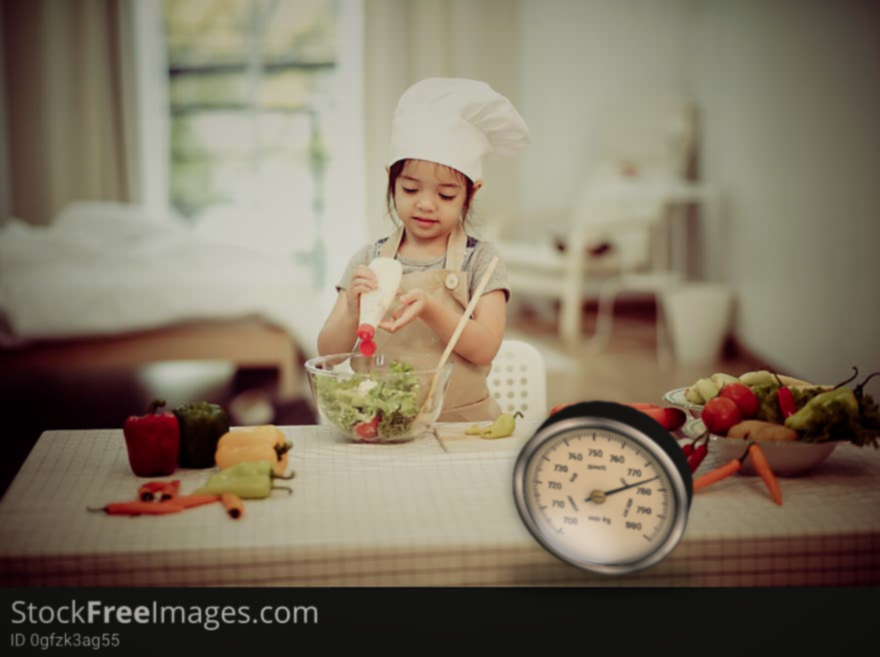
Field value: 775 mmHg
